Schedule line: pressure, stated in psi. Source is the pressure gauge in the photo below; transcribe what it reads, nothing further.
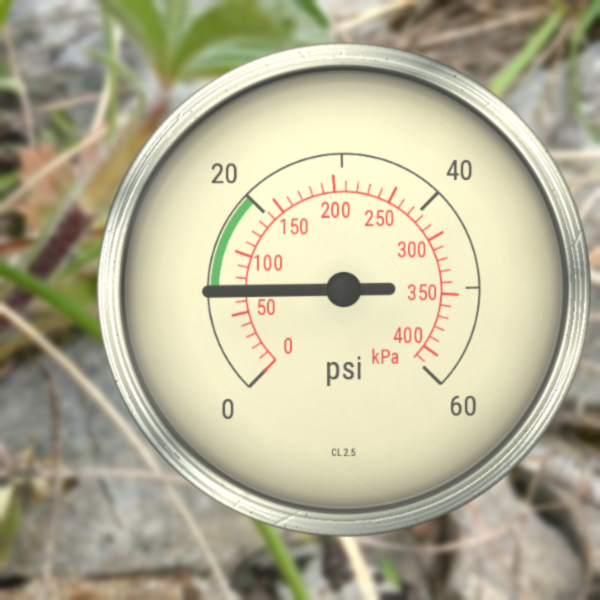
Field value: 10 psi
